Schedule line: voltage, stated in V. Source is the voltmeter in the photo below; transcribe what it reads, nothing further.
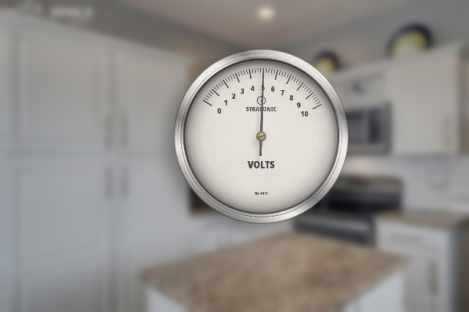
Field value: 5 V
